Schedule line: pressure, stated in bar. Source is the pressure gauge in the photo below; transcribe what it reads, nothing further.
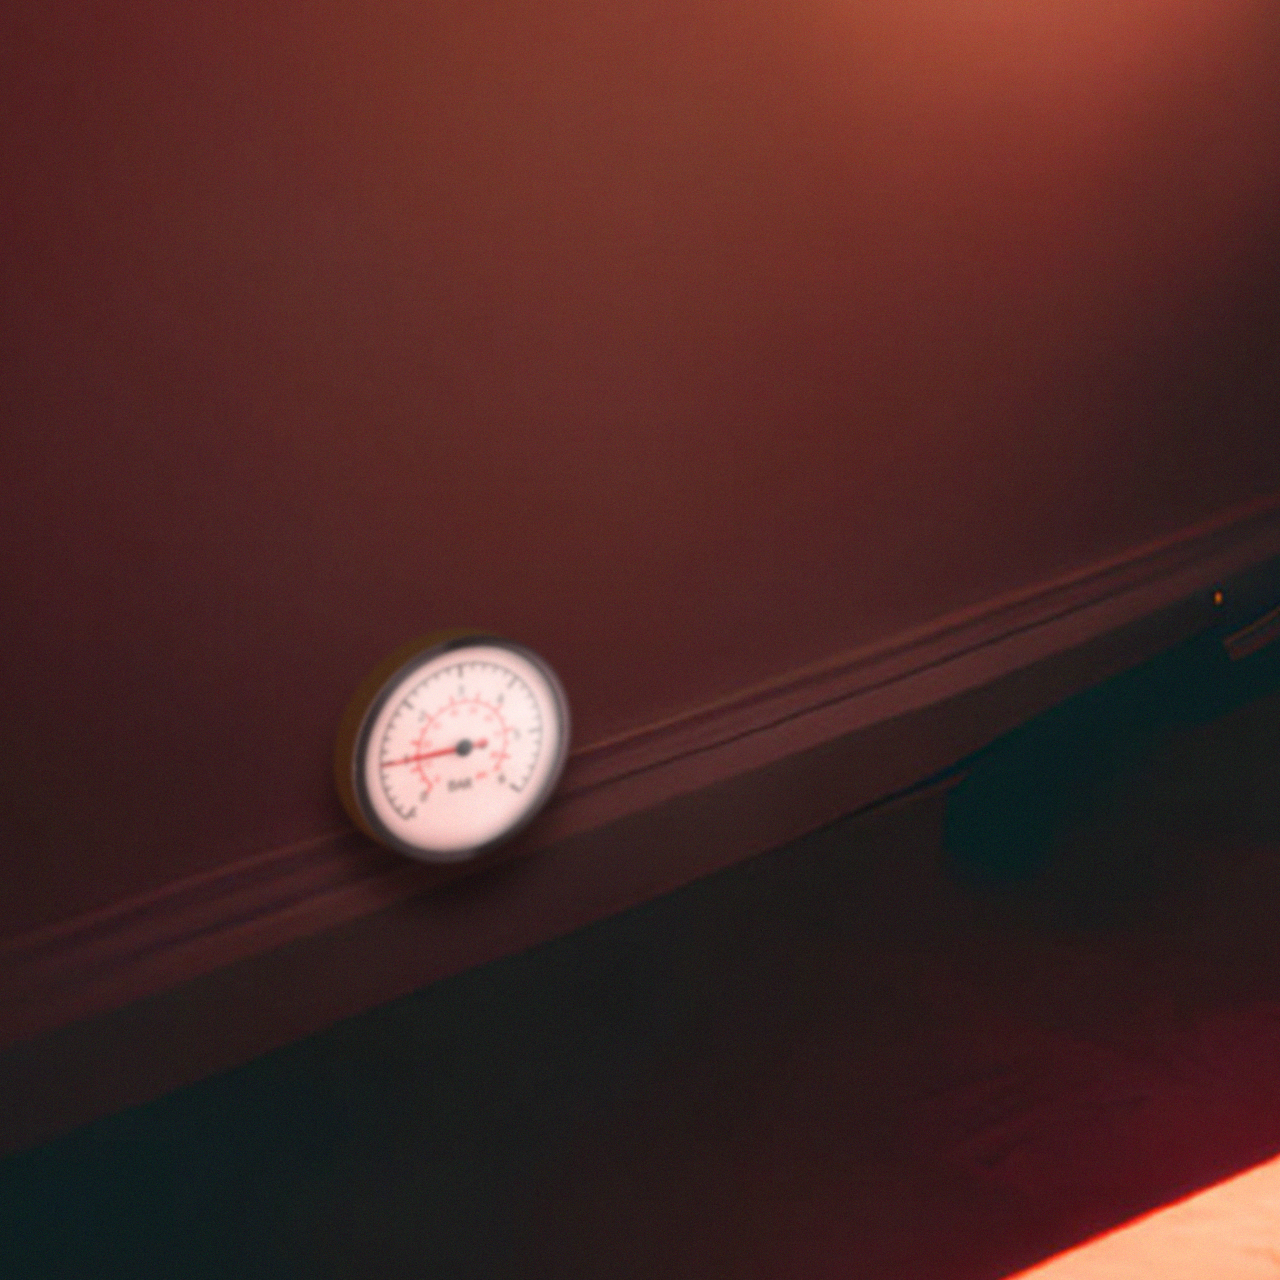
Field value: 1 bar
